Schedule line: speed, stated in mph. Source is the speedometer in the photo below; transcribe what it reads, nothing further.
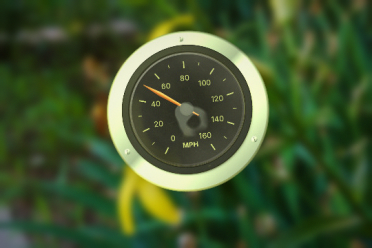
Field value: 50 mph
